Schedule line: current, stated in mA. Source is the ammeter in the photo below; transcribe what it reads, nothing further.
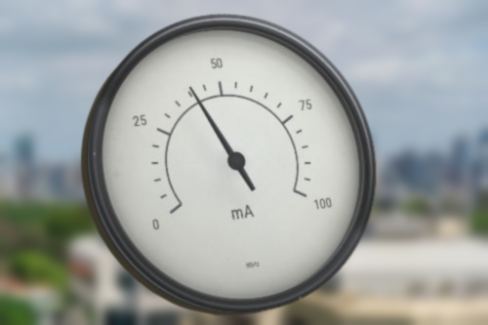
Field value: 40 mA
